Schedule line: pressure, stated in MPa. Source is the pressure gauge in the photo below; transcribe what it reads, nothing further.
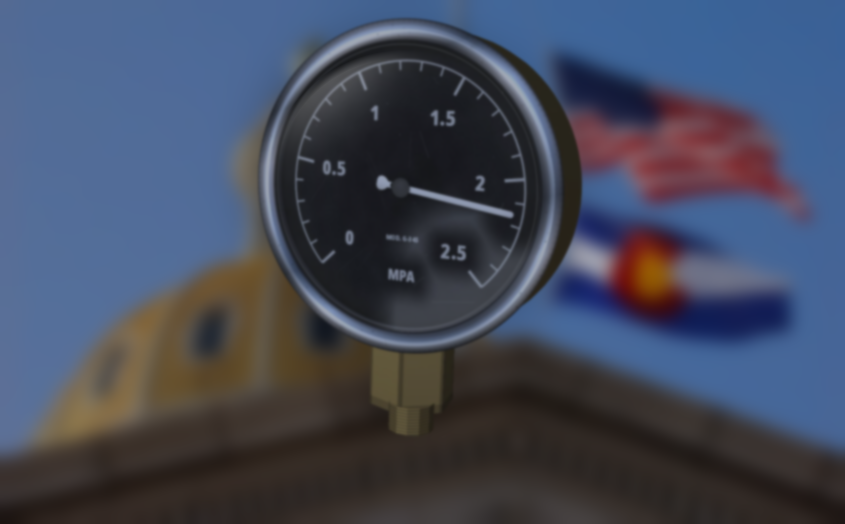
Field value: 2.15 MPa
